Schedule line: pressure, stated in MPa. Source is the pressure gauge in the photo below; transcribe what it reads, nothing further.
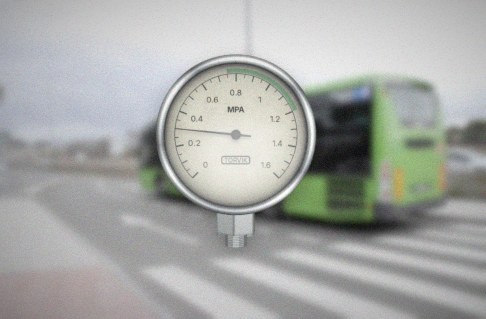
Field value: 0.3 MPa
